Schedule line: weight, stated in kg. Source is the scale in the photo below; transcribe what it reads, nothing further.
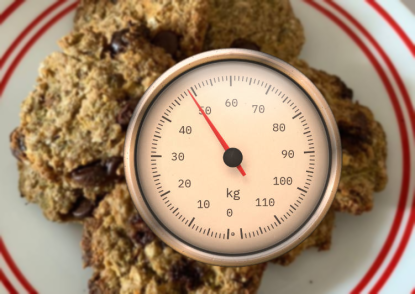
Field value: 49 kg
